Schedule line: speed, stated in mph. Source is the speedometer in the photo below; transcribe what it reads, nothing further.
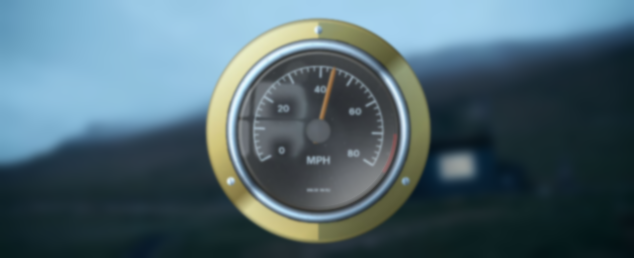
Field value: 44 mph
